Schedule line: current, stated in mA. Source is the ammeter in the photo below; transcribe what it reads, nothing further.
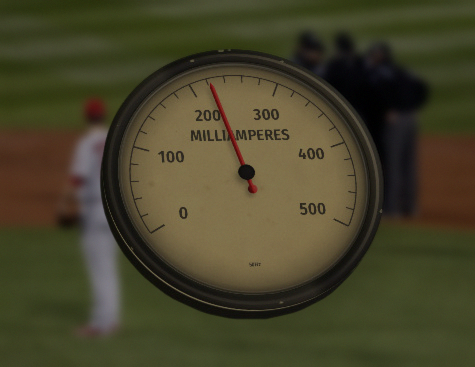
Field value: 220 mA
